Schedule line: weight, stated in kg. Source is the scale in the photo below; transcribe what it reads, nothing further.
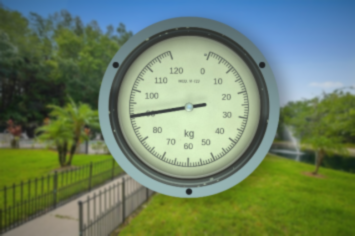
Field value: 90 kg
